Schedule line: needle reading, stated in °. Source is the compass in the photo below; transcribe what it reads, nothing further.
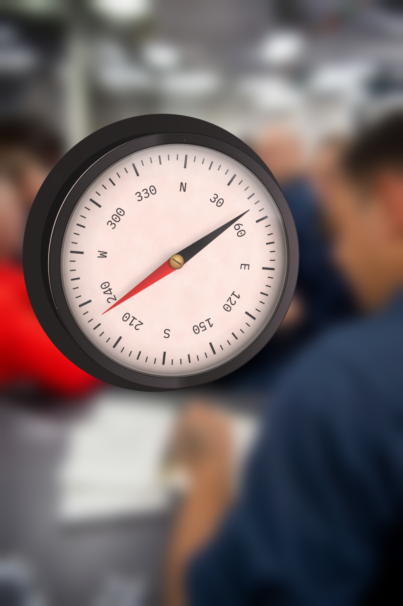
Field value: 230 °
